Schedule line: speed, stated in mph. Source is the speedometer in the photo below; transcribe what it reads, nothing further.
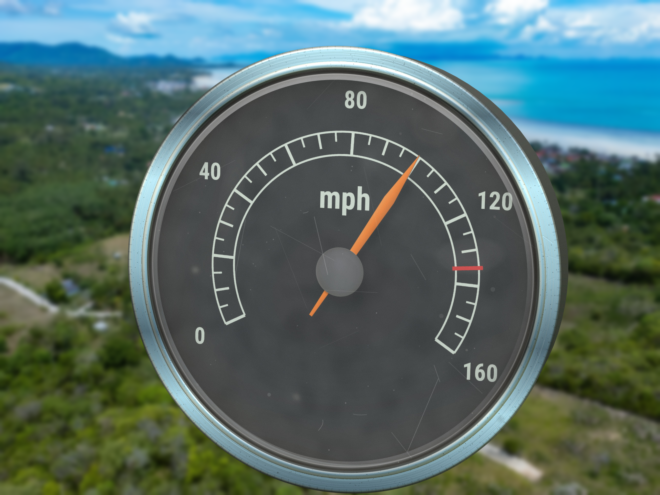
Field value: 100 mph
